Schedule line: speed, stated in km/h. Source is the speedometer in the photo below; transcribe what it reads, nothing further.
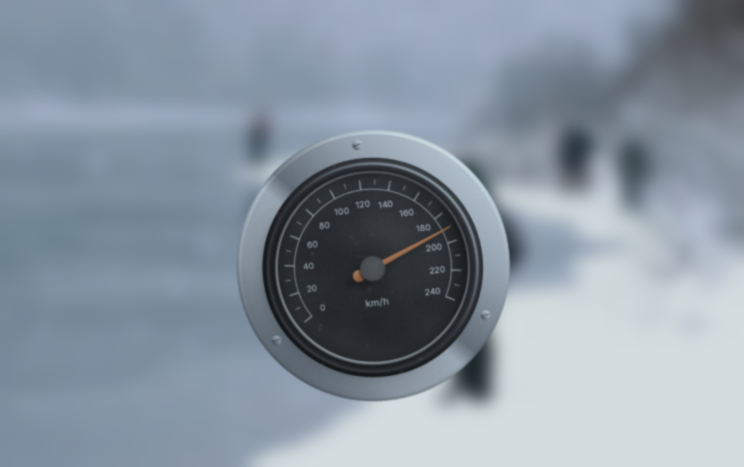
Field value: 190 km/h
